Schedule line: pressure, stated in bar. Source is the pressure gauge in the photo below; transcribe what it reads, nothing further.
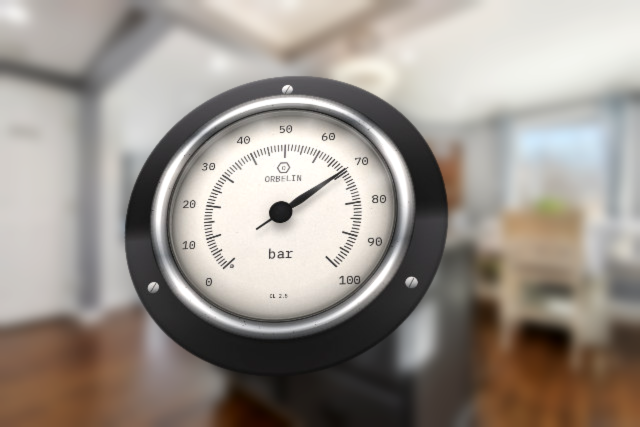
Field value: 70 bar
